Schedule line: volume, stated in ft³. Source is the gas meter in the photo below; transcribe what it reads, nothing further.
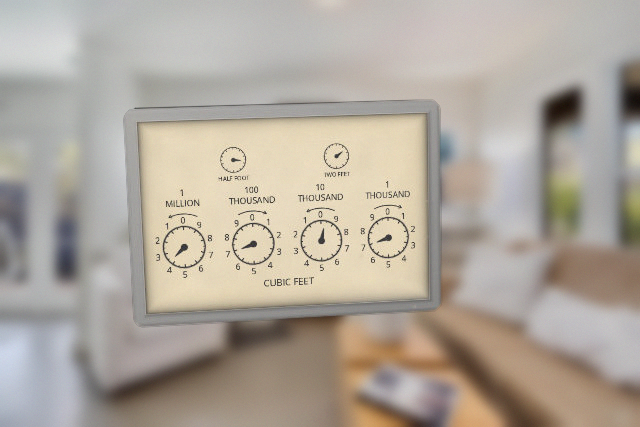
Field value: 369700 ft³
